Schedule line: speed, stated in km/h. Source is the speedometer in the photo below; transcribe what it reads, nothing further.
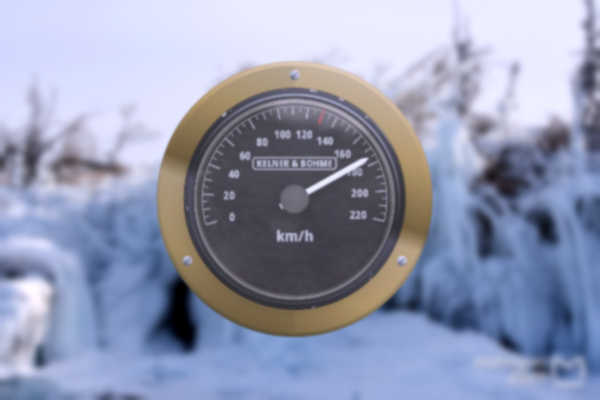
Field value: 175 km/h
